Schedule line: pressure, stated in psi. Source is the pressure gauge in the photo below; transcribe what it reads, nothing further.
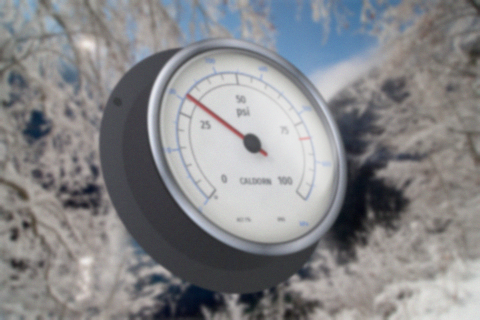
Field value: 30 psi
